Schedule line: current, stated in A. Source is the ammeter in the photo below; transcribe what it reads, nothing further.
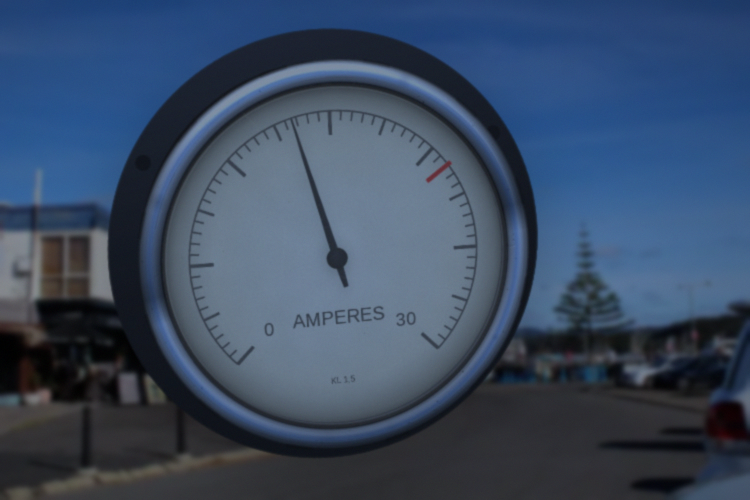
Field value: 13.25 A
